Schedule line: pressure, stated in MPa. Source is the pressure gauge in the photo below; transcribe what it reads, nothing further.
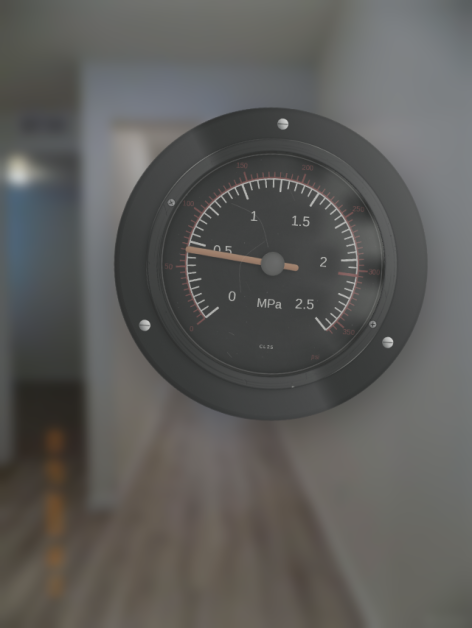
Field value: 0.45 MPa
